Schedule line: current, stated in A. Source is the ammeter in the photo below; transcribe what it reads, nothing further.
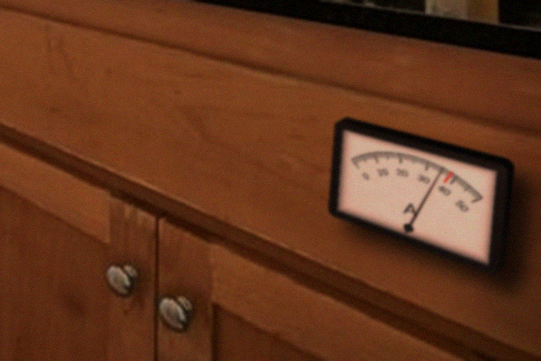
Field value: 35 A
